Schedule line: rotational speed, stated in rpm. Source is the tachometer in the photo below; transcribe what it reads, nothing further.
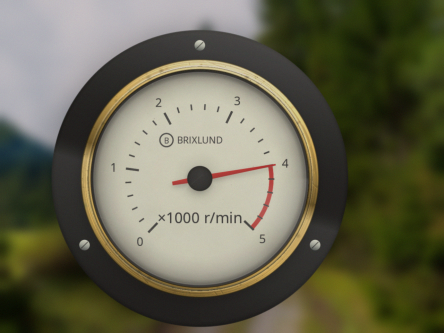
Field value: 4000 rpm
